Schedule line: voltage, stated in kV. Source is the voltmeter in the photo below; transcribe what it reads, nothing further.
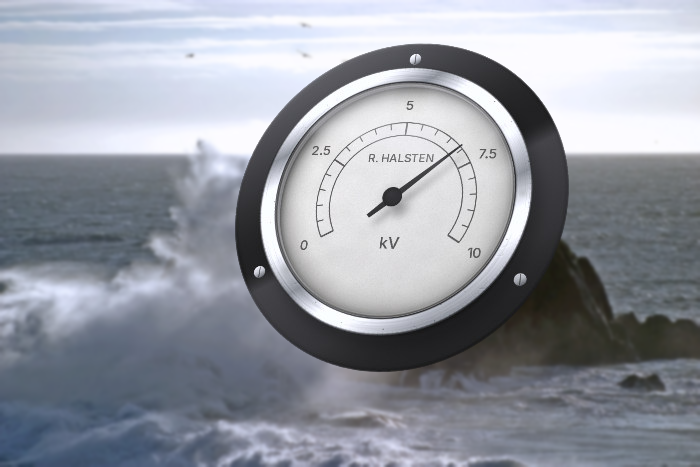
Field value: 7 kV
